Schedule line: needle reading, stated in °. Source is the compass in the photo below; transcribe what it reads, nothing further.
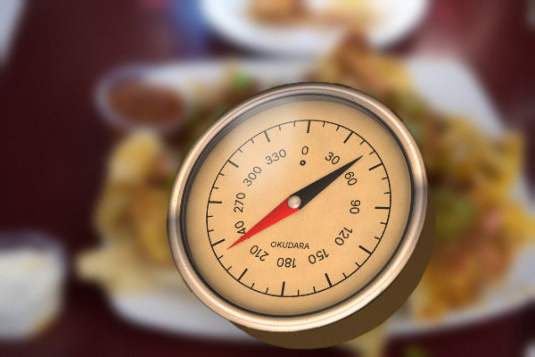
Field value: 230 °
